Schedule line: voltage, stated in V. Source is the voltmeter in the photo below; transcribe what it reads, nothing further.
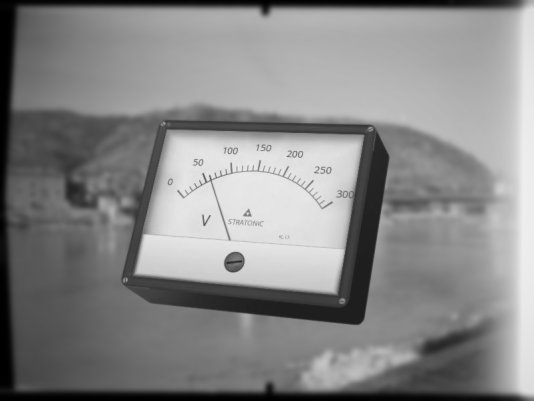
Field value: 60 V
